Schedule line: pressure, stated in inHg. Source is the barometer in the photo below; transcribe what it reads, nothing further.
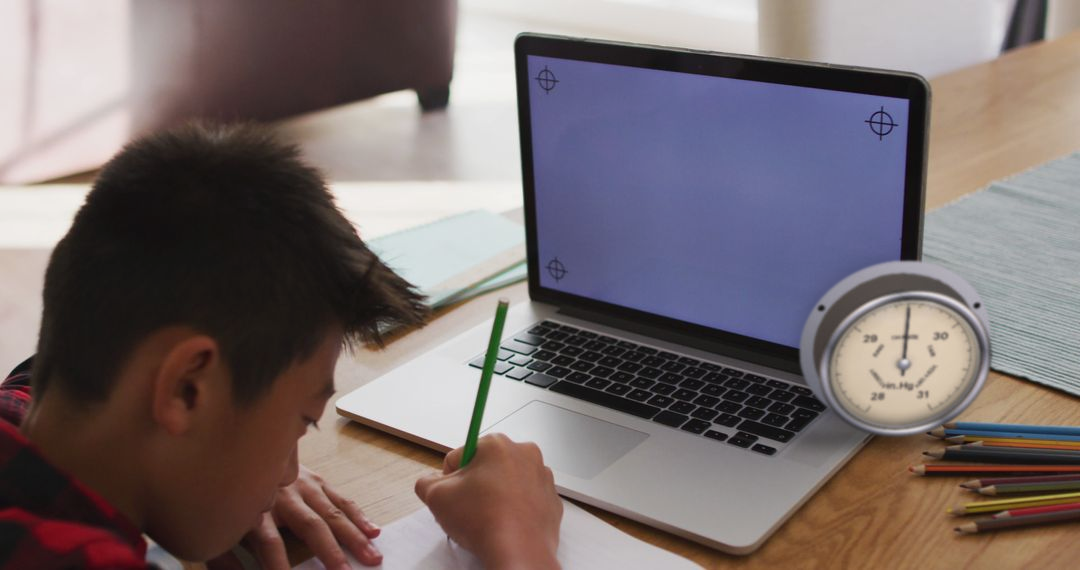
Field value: 29.5 inHg
